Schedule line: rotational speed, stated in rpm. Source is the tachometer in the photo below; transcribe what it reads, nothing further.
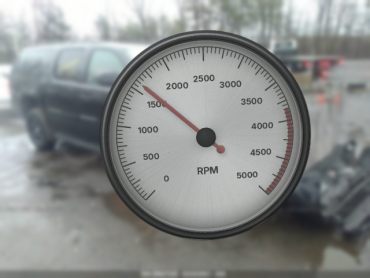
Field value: 1600 rpm
